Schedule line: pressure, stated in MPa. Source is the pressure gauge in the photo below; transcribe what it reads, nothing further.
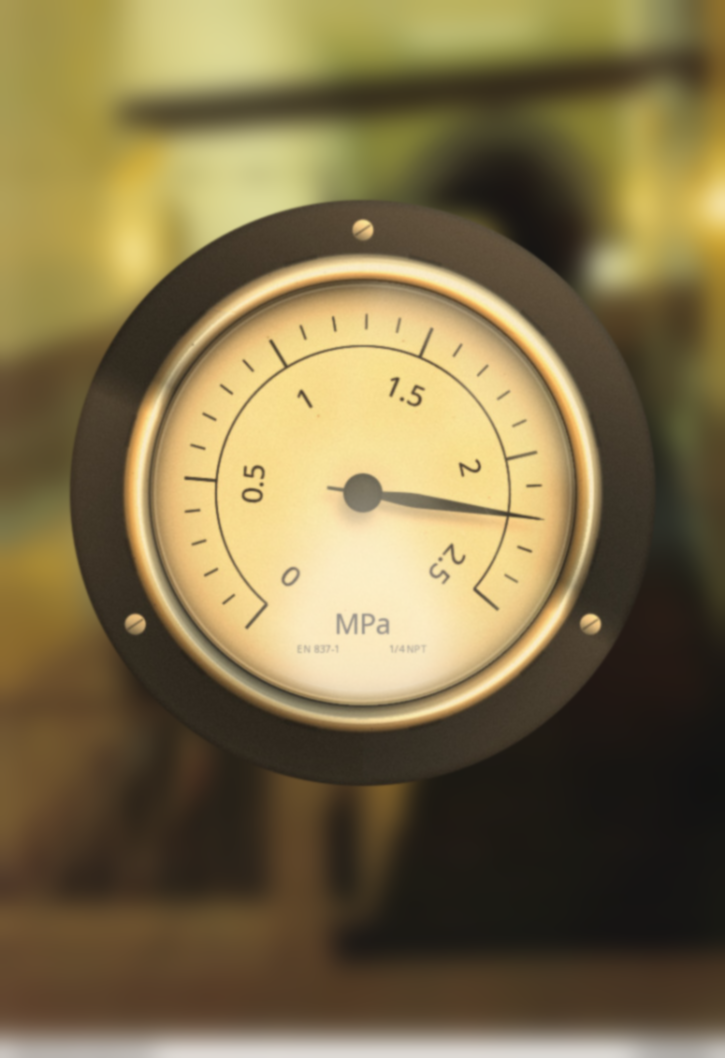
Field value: 2.2 MPa
